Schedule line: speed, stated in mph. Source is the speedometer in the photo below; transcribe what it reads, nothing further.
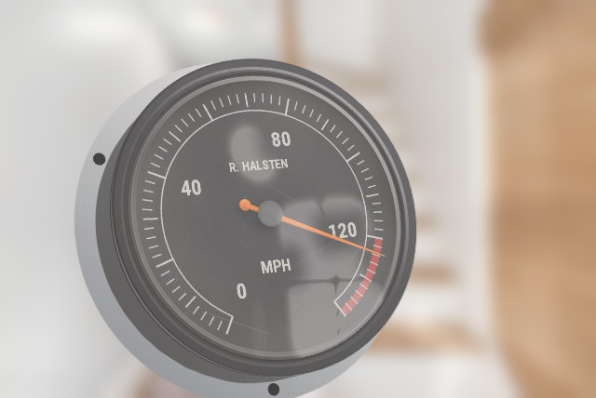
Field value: 124 mph
